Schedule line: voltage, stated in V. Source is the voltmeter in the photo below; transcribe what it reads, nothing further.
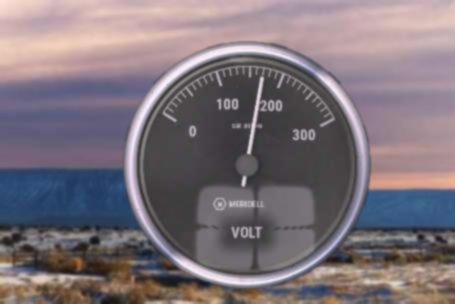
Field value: 170 V
